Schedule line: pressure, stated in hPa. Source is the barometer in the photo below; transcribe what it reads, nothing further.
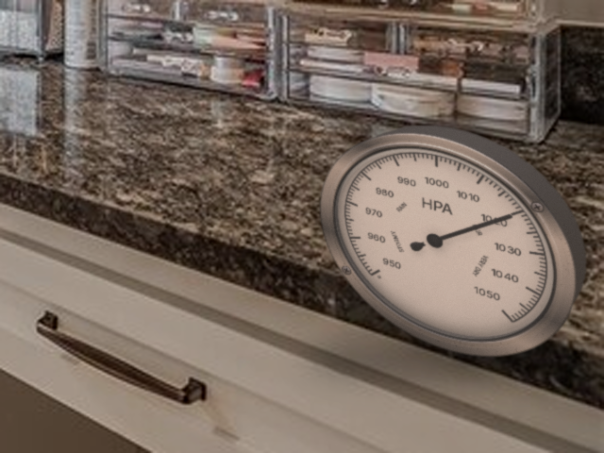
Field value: 1020 hPa
